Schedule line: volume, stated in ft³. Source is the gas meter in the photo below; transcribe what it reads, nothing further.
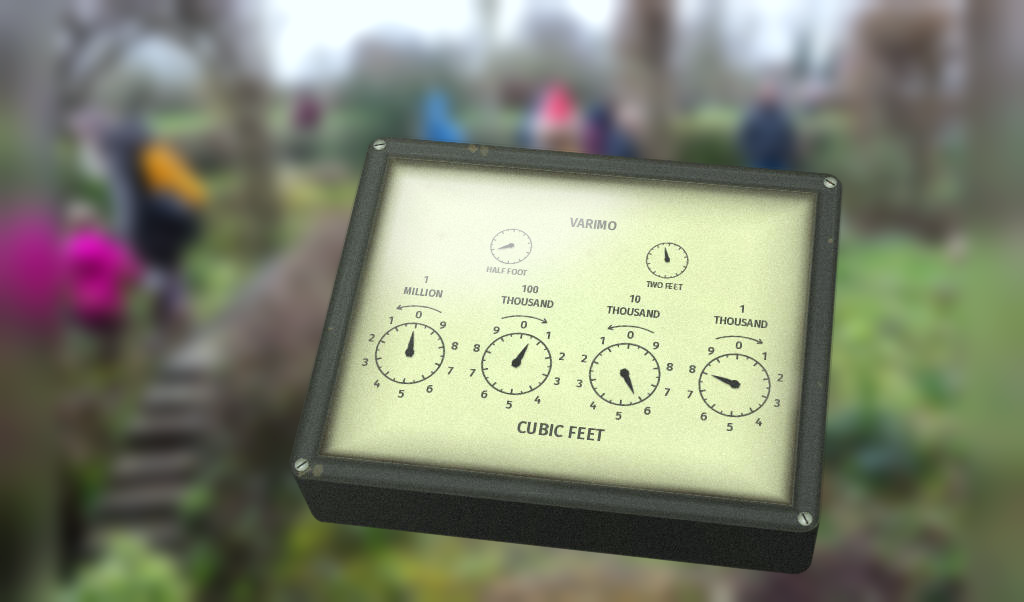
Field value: 5800 ft³
